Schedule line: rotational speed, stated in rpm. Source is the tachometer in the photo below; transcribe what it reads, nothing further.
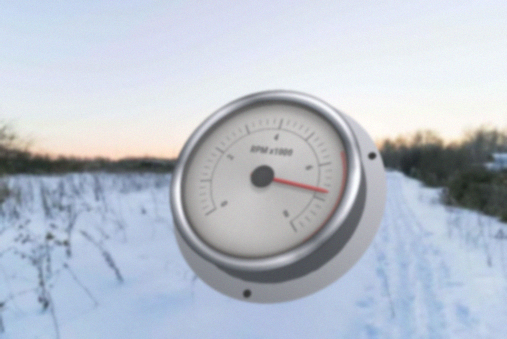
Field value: 6800 rpm
